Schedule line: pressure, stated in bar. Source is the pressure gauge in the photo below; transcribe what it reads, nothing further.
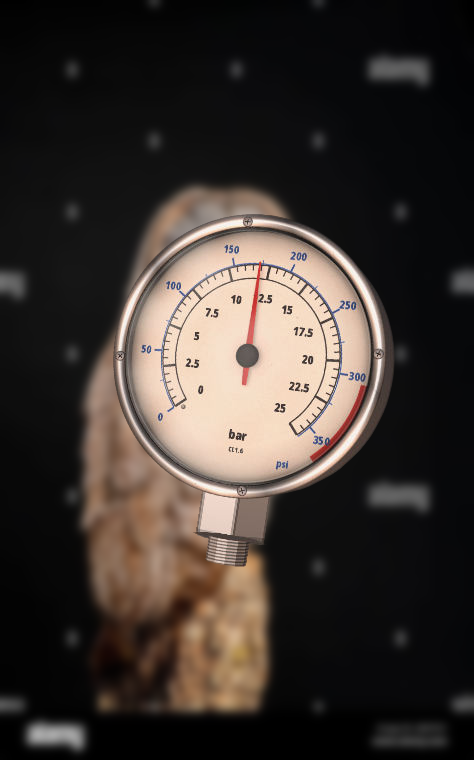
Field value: 12 bar
